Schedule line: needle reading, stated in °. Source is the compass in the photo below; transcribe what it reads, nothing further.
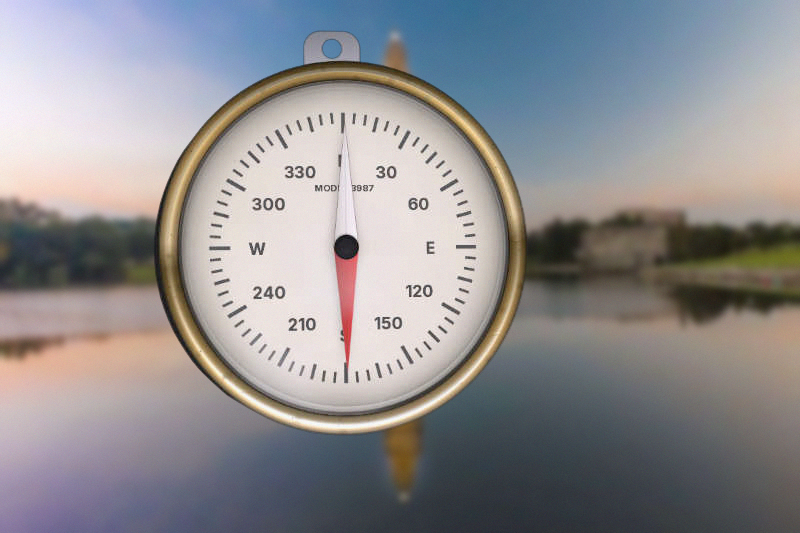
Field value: 180 °
